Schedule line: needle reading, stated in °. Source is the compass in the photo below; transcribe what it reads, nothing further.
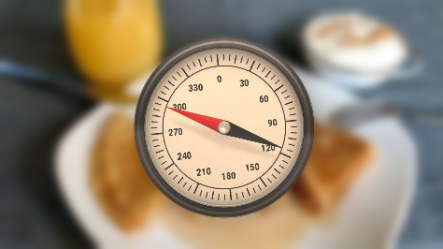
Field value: 295 °
